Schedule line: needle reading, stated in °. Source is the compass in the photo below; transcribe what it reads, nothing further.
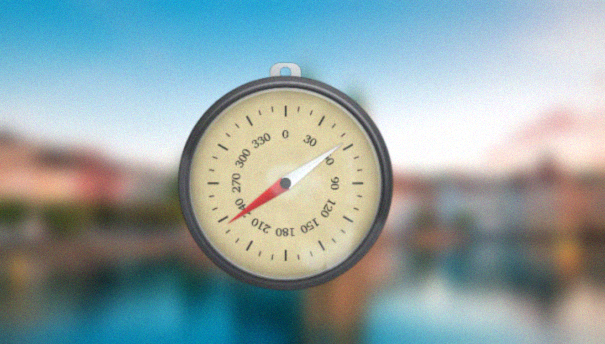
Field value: 235 °
